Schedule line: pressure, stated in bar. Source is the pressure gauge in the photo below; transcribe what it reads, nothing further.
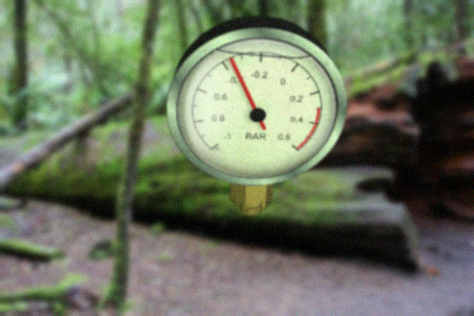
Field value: -0.35 bar
